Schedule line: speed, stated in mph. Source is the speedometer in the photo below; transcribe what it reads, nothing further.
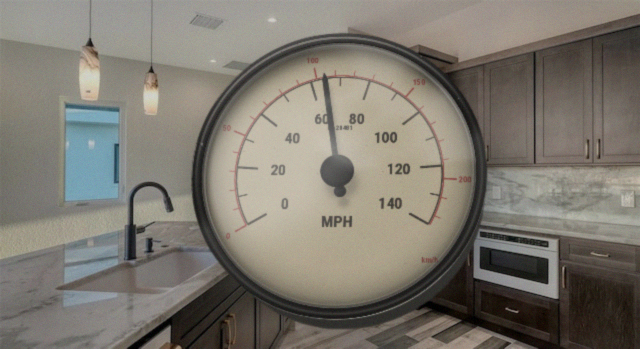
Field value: 65 mph
